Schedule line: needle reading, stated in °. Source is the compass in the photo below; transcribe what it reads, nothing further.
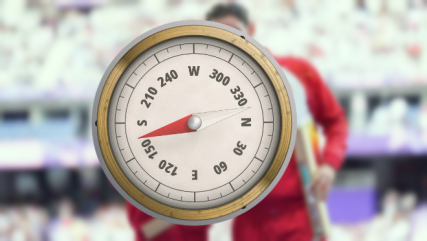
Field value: 165 °
